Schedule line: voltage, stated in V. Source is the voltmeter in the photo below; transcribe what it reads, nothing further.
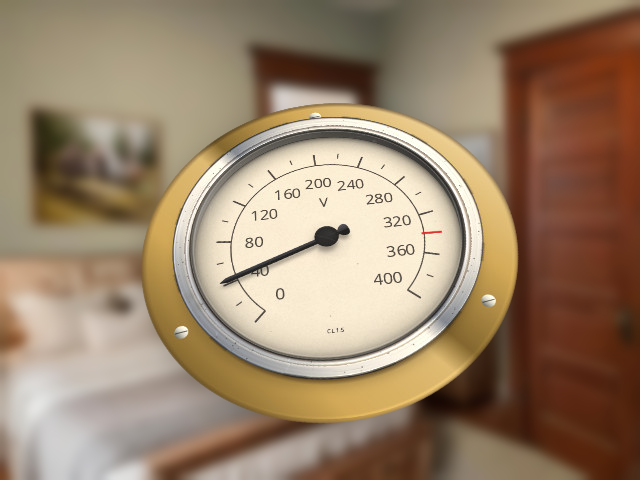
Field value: 40 V
